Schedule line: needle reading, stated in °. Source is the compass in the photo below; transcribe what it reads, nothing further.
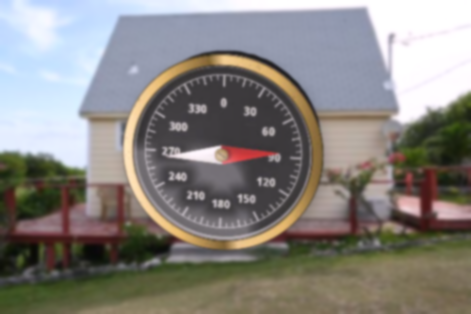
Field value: 85 °
